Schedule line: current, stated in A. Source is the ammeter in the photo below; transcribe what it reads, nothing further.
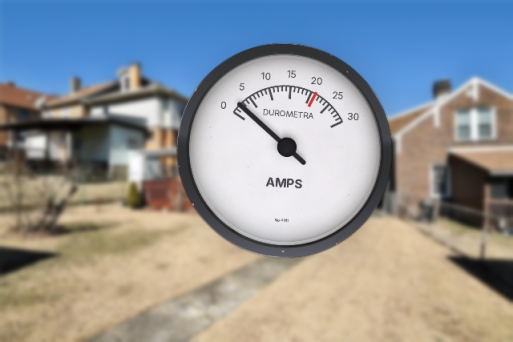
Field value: 2 A
